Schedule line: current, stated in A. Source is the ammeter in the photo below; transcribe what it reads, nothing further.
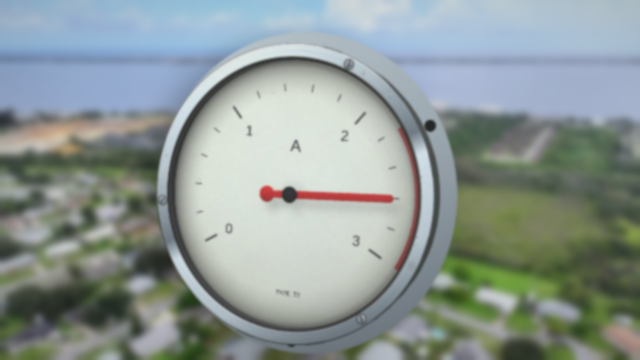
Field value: 2.6 A
